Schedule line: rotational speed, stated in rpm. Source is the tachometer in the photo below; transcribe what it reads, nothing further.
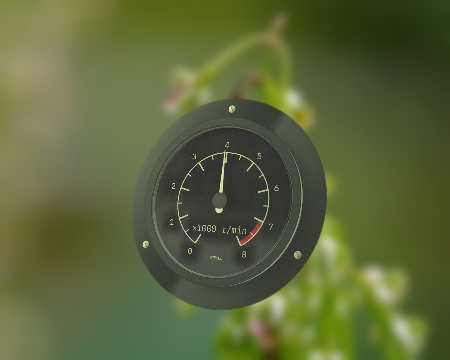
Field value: 4000 rpm
